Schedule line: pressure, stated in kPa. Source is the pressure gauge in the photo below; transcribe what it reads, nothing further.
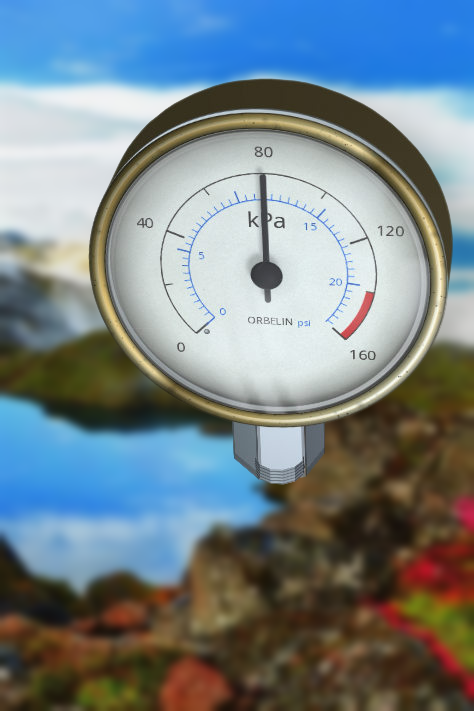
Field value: 80 kPa
